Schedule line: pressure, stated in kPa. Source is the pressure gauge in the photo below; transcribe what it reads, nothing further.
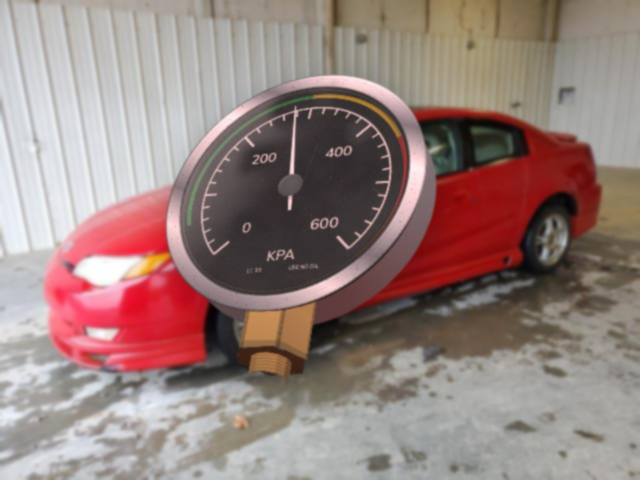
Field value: 280 kPa
